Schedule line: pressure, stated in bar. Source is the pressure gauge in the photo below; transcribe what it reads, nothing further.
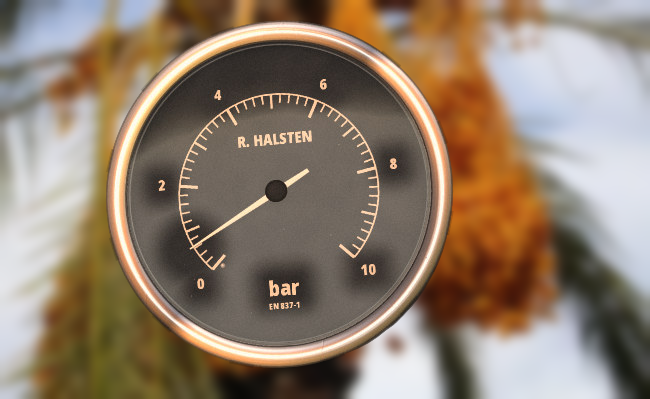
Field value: 0.6 bar
